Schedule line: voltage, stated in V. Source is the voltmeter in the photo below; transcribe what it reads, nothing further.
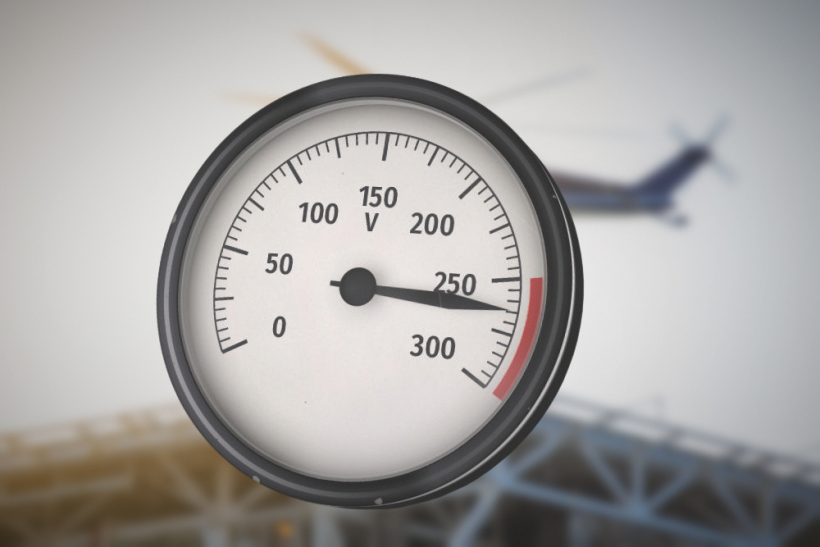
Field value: 265 V
